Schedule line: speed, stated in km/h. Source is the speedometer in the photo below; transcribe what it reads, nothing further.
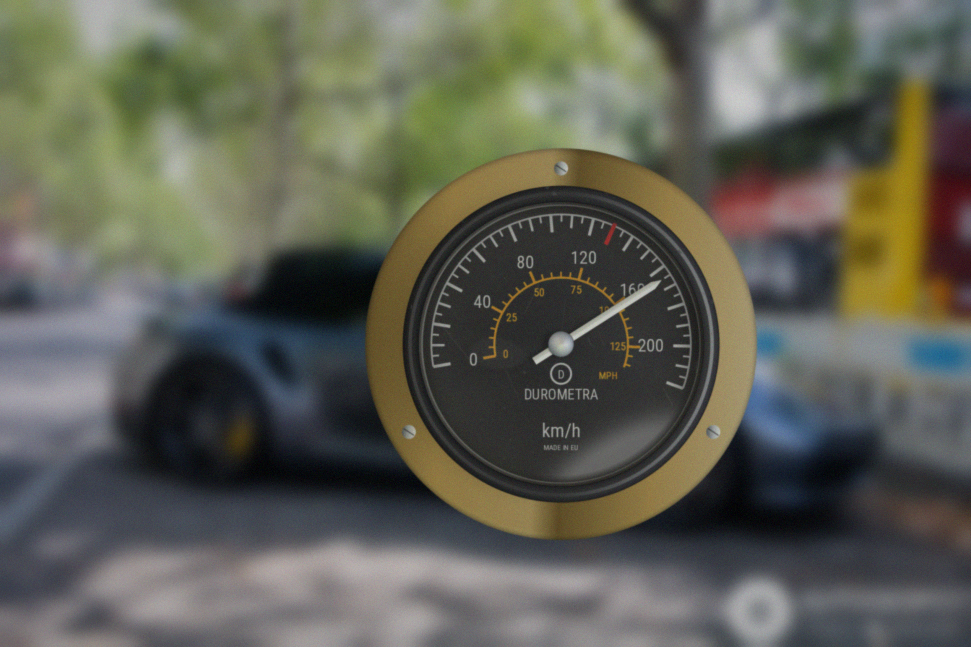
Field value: 165 km/h
